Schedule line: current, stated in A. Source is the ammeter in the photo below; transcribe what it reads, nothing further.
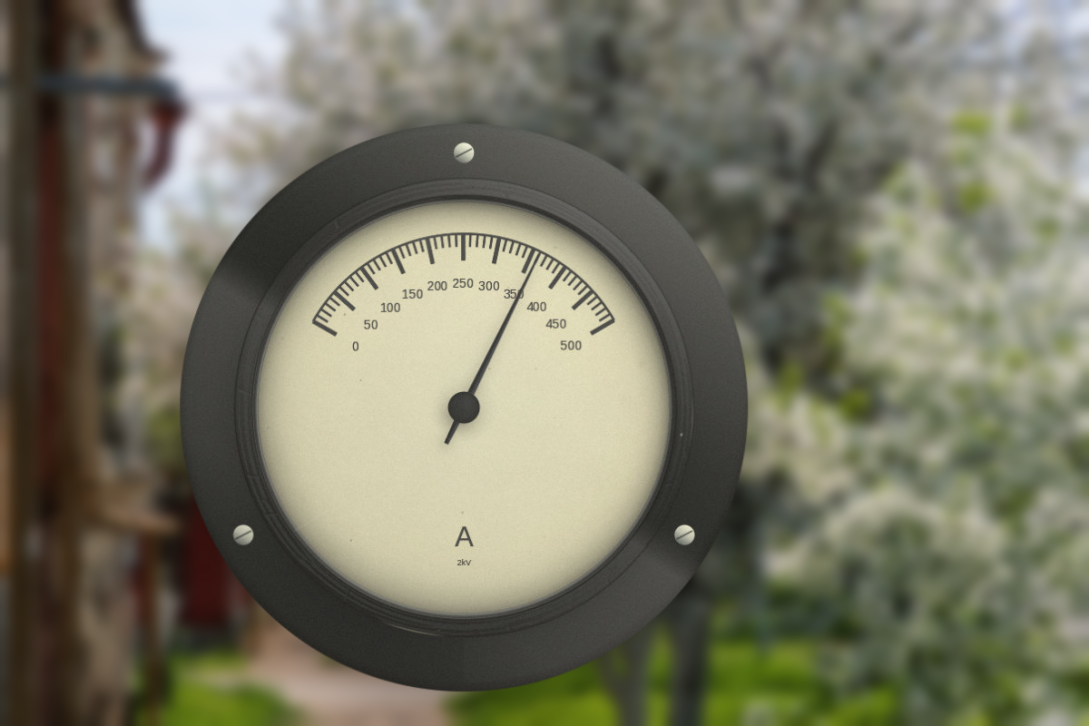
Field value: 360 A
